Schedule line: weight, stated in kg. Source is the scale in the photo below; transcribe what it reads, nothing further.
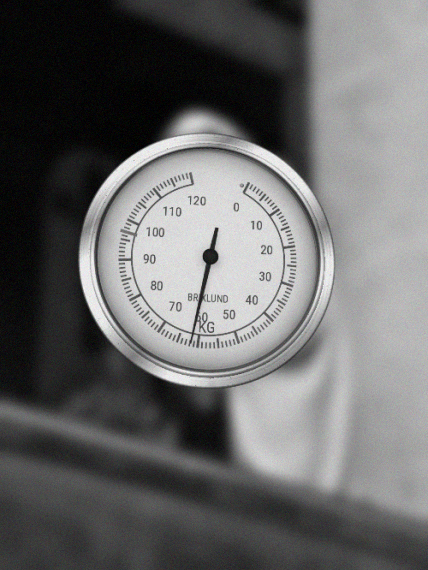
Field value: 62 kg
